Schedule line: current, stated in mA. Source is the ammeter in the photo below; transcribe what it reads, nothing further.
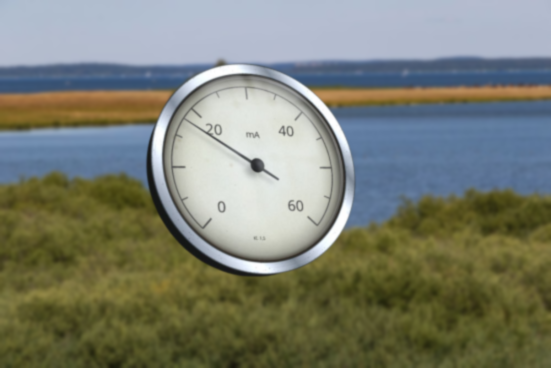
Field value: 17.5 mA
